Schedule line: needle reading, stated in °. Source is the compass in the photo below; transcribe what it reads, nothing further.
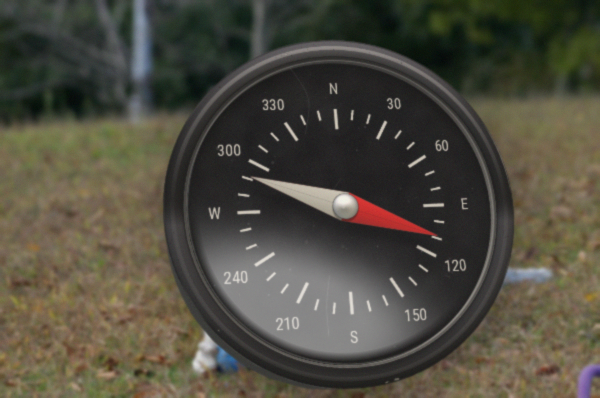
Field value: 110 °
